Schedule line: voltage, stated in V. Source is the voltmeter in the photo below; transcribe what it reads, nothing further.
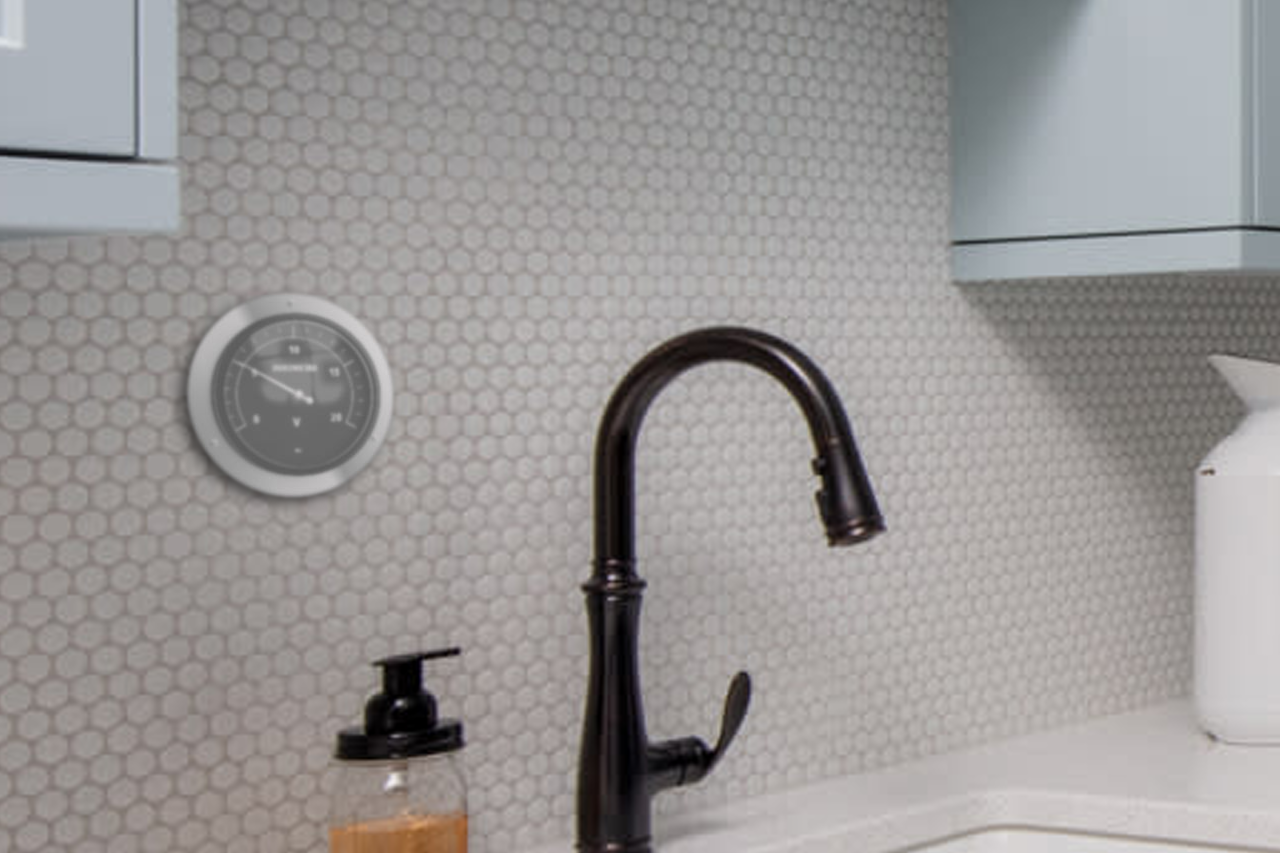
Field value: 5 V
